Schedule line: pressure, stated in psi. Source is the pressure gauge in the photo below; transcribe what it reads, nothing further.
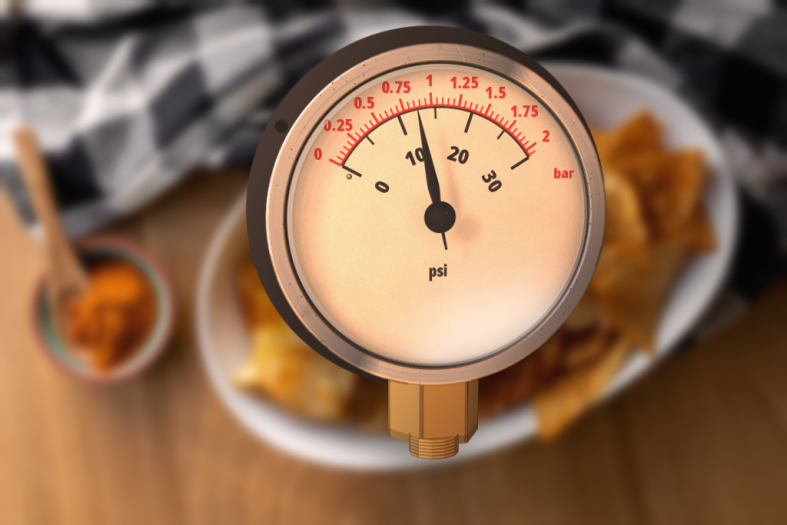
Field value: 12.5 psi
